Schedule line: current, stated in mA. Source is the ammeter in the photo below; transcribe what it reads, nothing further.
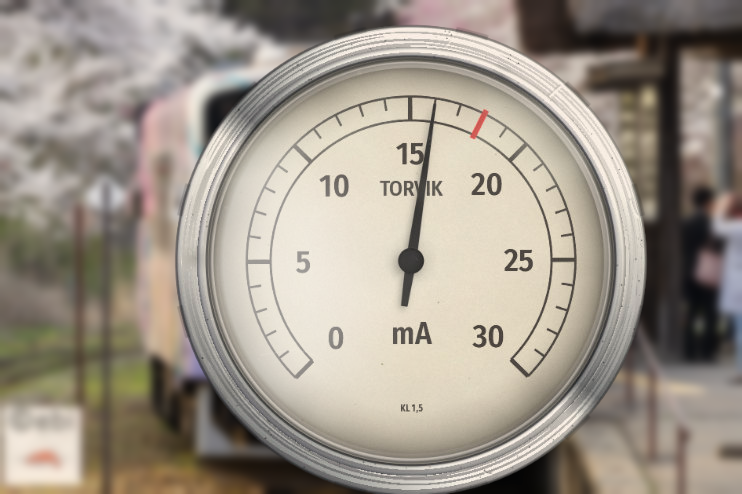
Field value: 16 mA
